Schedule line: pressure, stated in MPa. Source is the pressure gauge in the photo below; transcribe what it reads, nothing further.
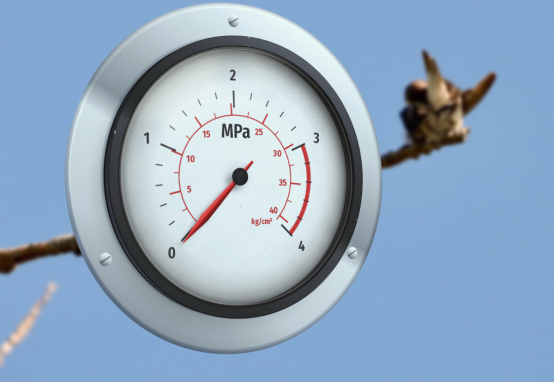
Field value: 0 MPa
